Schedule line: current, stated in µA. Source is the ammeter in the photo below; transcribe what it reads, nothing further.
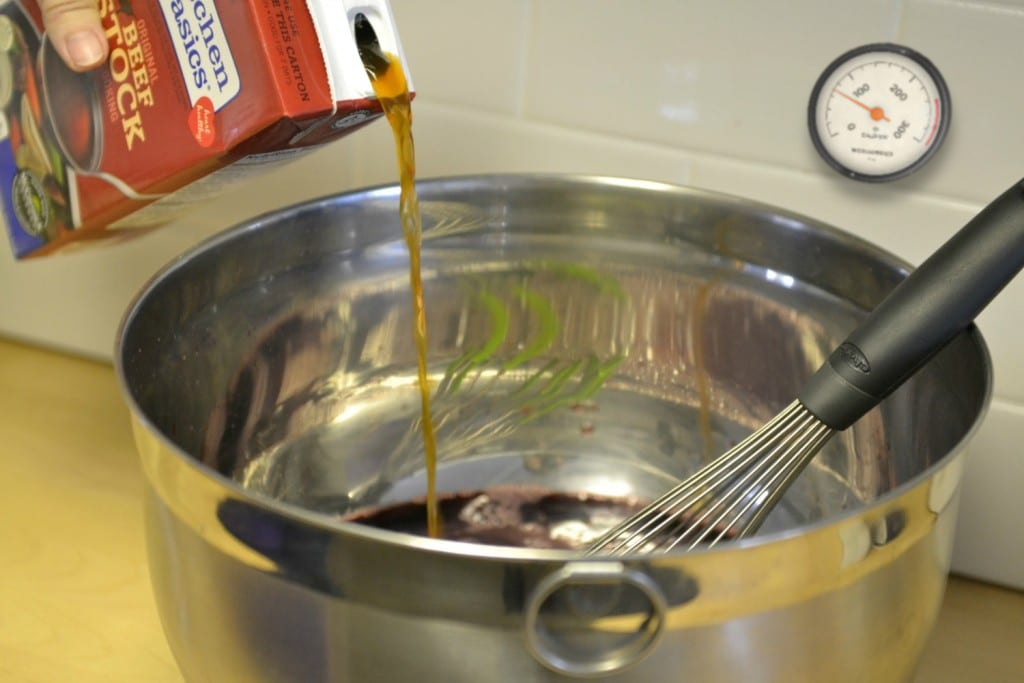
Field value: 70 µA
